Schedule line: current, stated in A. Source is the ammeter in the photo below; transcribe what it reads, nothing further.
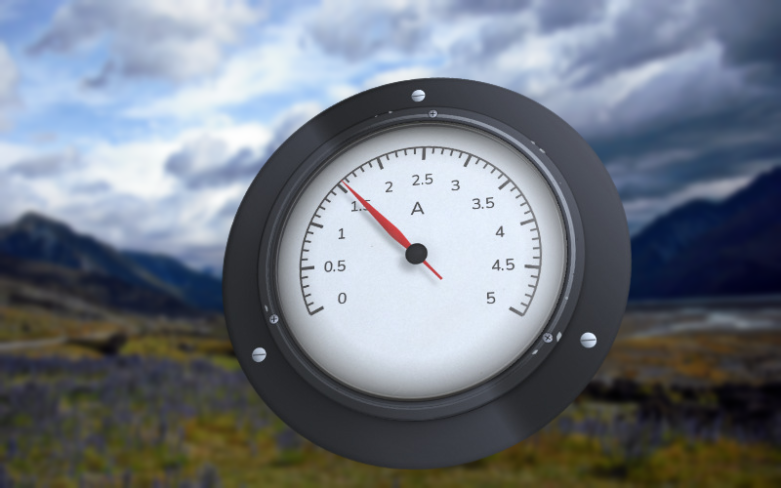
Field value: 1.55 A
